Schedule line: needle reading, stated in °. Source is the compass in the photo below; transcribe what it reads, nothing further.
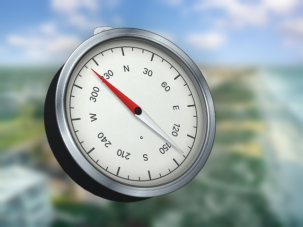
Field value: 320 °
